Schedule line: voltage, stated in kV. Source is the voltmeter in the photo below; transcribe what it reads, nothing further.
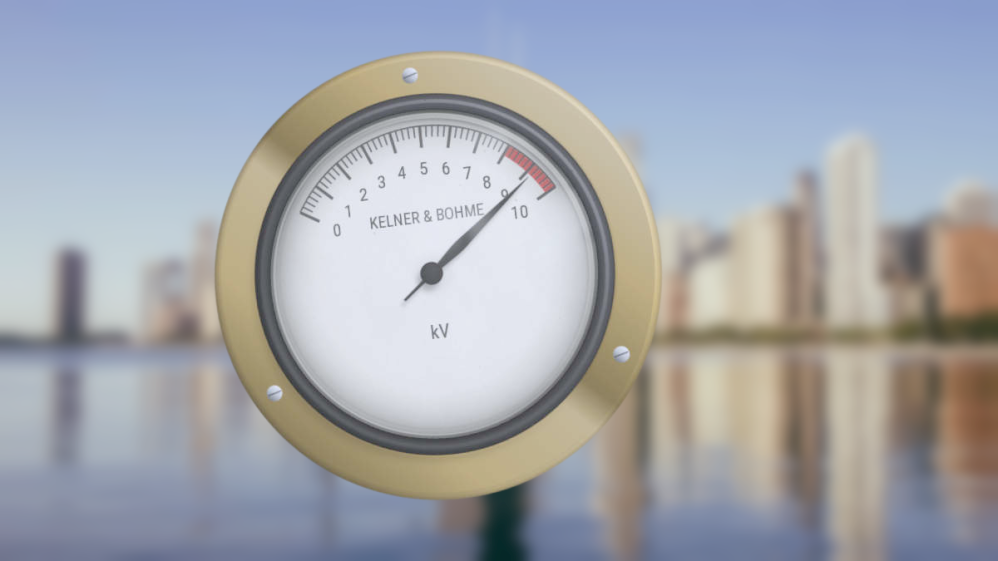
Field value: 9.2 kV
